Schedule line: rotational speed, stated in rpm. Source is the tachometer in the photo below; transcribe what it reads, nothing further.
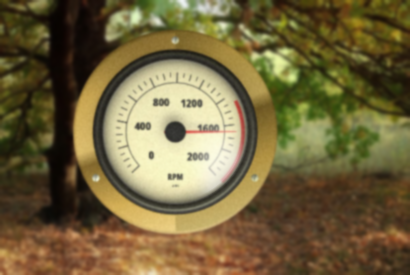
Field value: 1650 rpm
